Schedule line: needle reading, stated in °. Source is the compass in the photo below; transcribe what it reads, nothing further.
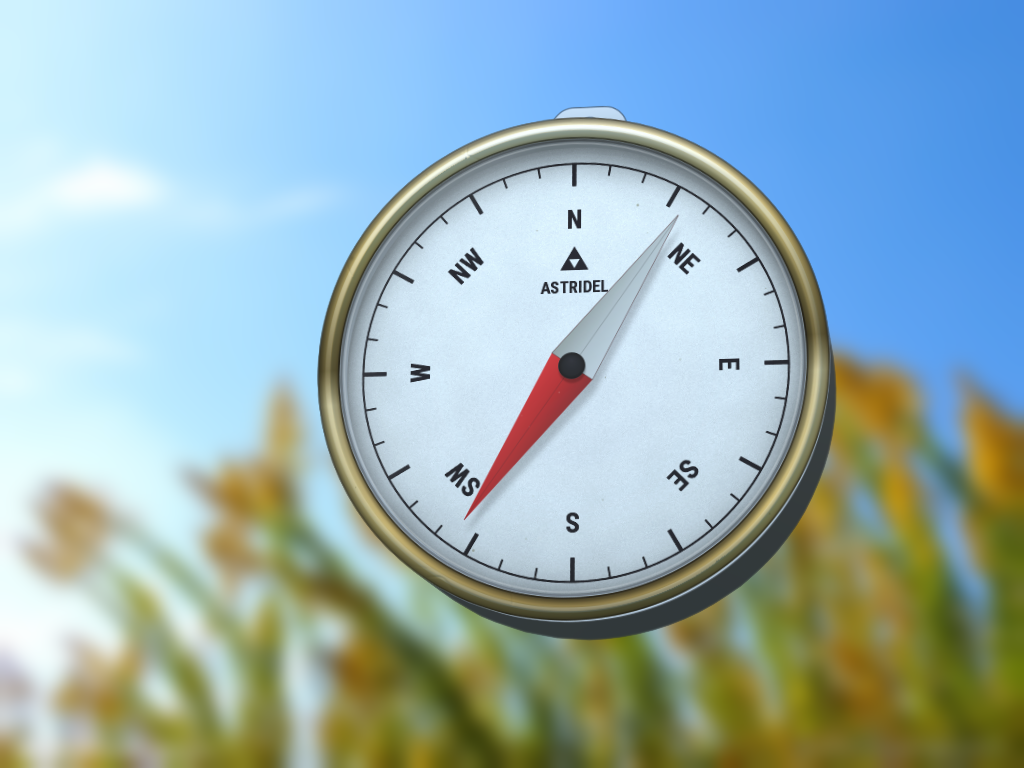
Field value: 215 °
